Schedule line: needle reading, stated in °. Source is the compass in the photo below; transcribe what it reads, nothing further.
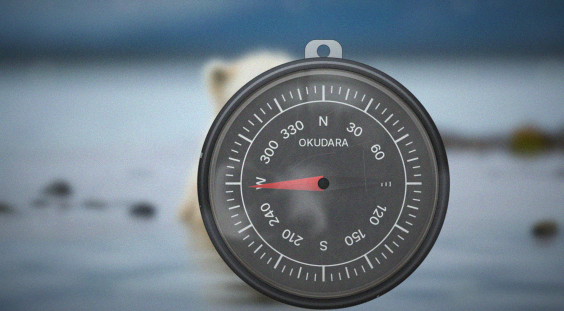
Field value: 267.5 °
